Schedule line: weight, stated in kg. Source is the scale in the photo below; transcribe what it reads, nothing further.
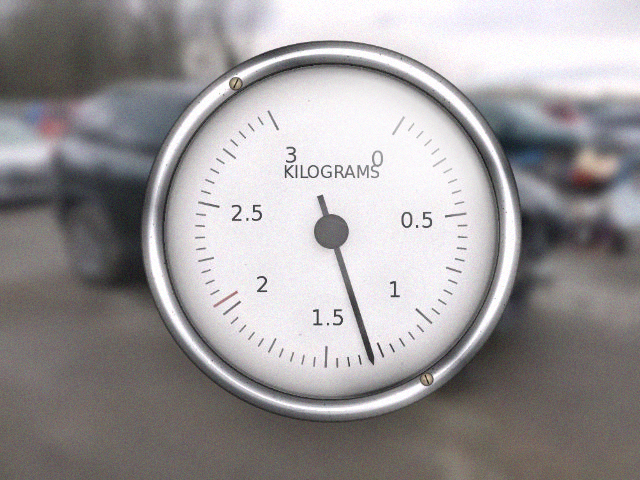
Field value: 1.3 kg
